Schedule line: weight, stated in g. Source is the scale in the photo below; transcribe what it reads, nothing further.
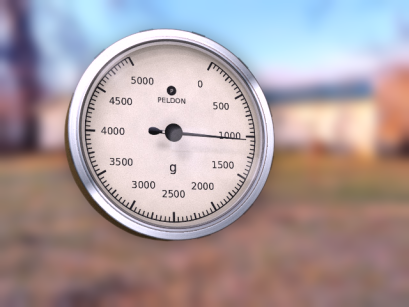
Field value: 1050 g
